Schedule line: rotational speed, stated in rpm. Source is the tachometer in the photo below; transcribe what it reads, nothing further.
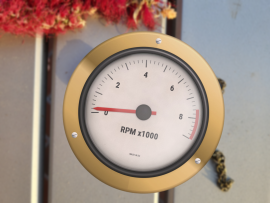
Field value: 200 rpm
